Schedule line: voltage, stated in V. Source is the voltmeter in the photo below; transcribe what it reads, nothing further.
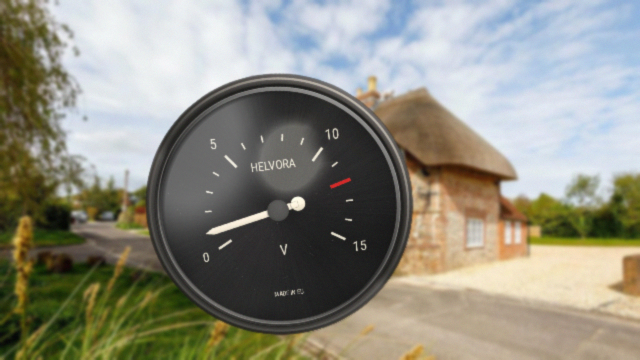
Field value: 1 V
